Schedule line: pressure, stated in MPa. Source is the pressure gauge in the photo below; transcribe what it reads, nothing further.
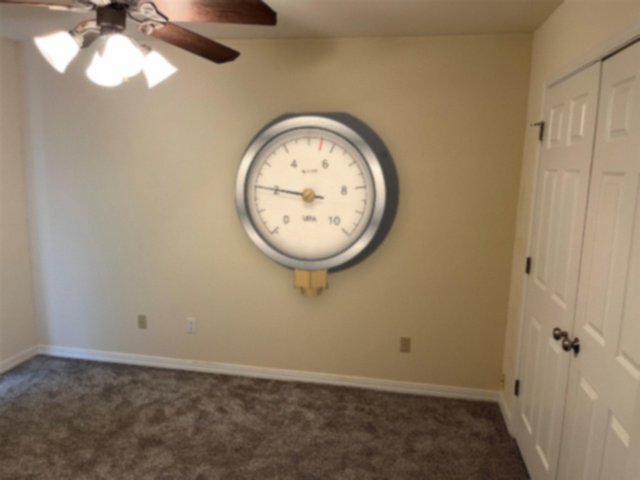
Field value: 2 MPa
